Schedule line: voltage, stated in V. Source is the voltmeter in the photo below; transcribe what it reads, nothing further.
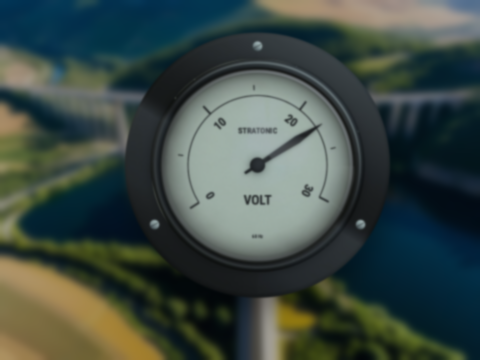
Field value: 22.5 V
